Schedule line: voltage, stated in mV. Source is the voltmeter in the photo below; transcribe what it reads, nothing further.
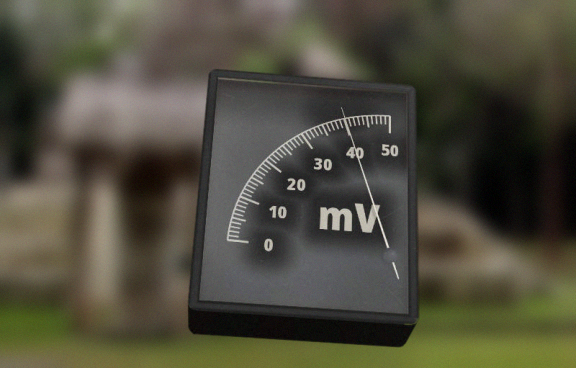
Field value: 40 mV
